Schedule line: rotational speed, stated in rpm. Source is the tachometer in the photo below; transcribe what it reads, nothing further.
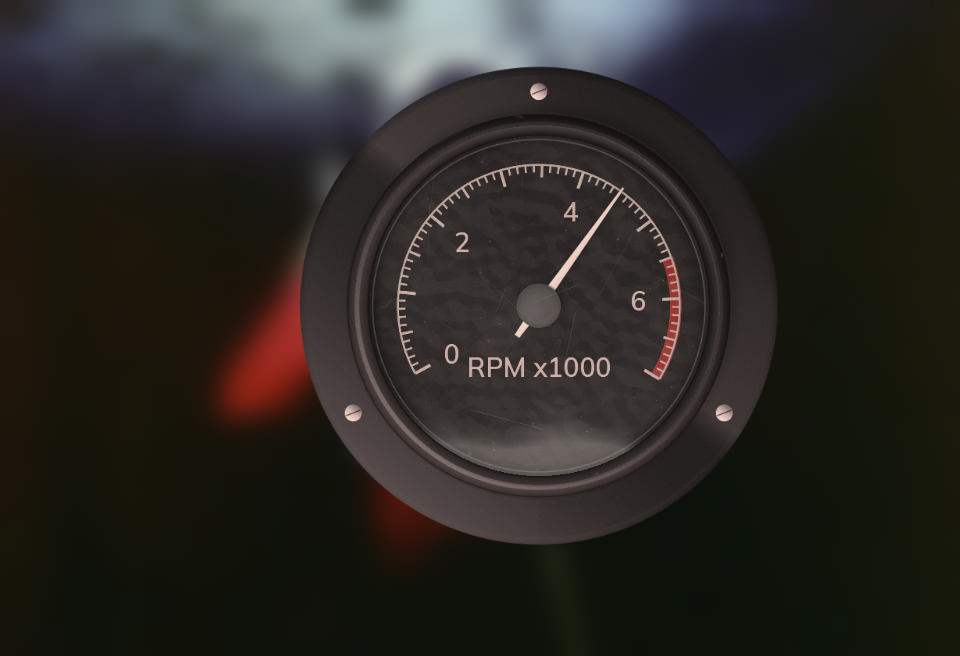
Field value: 4500 rpm
